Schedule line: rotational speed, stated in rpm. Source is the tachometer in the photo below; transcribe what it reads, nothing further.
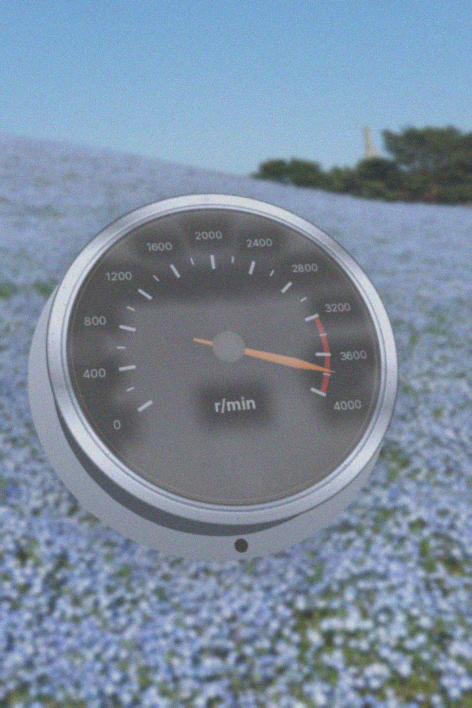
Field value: 3800 rpm
